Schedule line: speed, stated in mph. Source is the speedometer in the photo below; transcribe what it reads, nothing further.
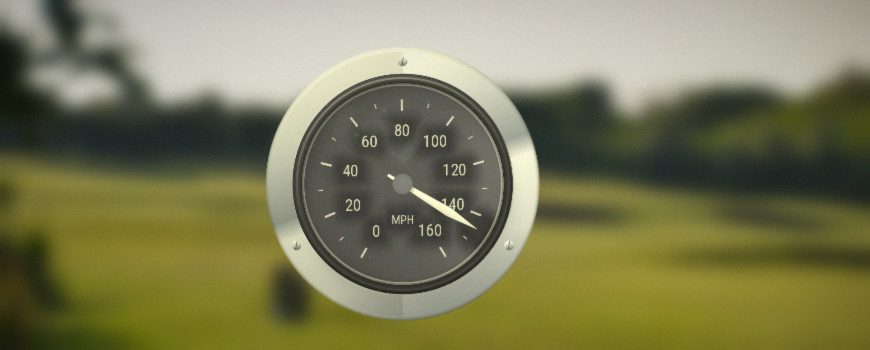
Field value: 145 mph
